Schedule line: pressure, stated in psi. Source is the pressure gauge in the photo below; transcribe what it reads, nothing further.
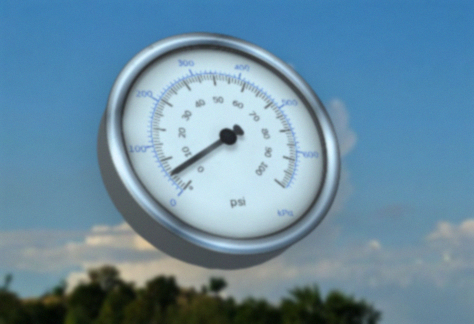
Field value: 5 psi
